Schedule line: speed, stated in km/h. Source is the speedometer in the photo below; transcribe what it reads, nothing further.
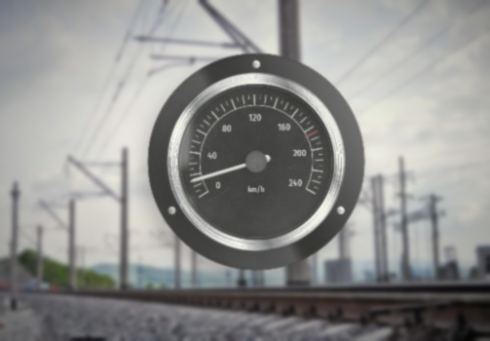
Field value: 15 km/h
